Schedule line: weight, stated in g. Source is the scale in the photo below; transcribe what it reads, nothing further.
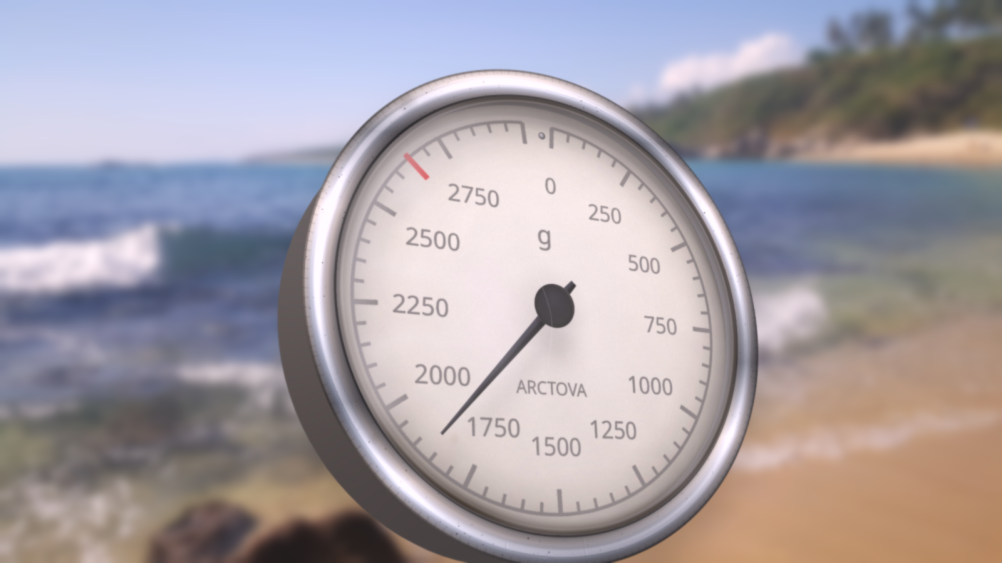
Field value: 1875 g
